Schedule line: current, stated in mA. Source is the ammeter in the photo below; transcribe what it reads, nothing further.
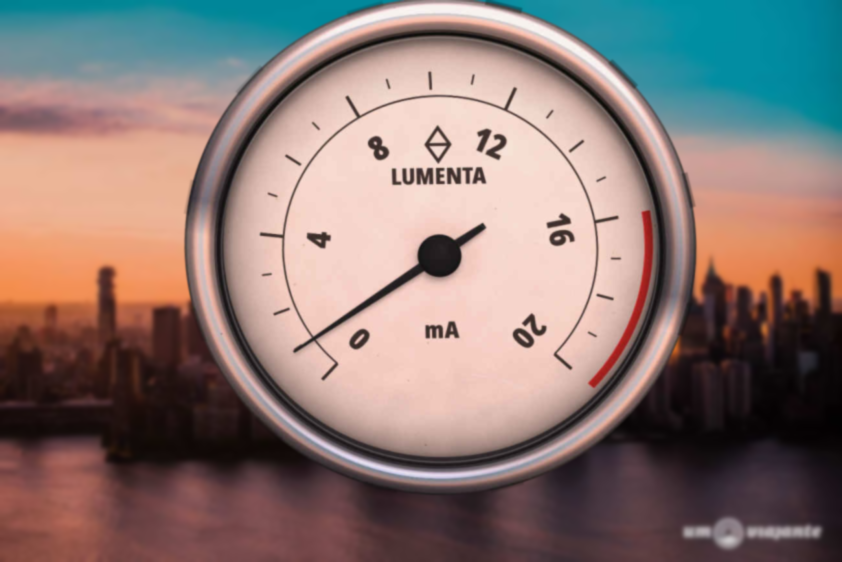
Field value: 1 mA
